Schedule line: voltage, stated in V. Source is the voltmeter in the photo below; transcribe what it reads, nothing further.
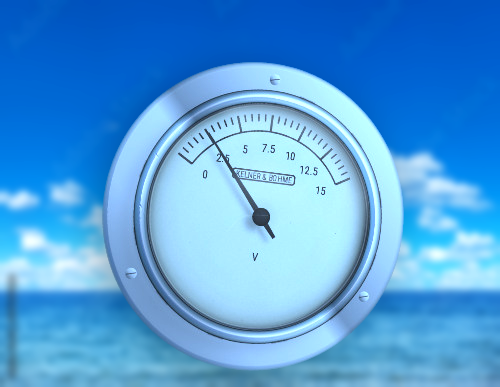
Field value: 2.5 V
